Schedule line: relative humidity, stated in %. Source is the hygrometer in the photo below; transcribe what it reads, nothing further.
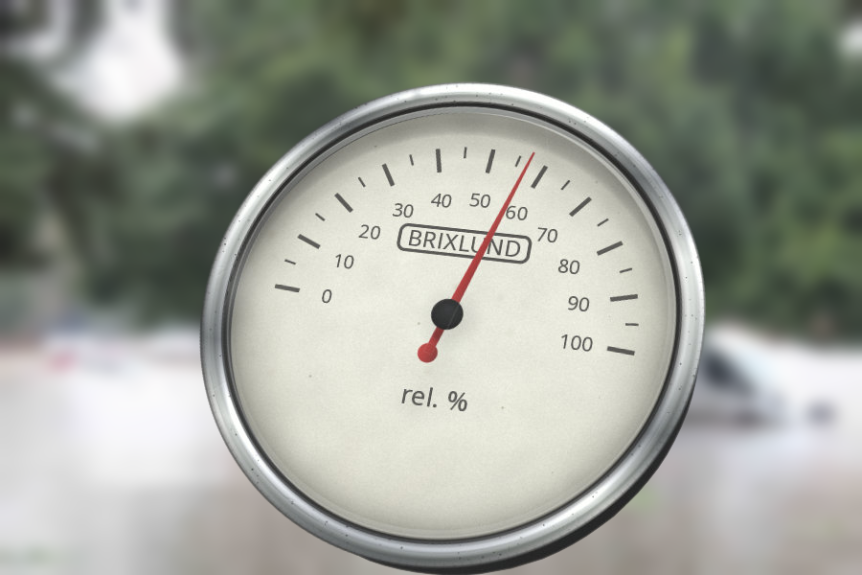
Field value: 57.5 %
